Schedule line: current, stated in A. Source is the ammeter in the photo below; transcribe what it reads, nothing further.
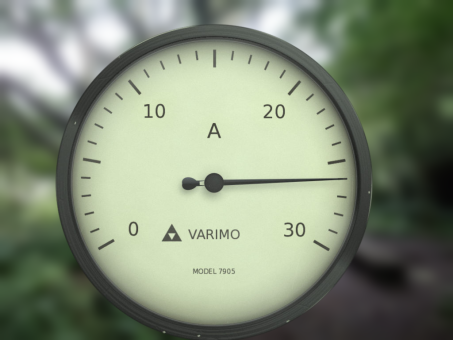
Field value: 26 A
